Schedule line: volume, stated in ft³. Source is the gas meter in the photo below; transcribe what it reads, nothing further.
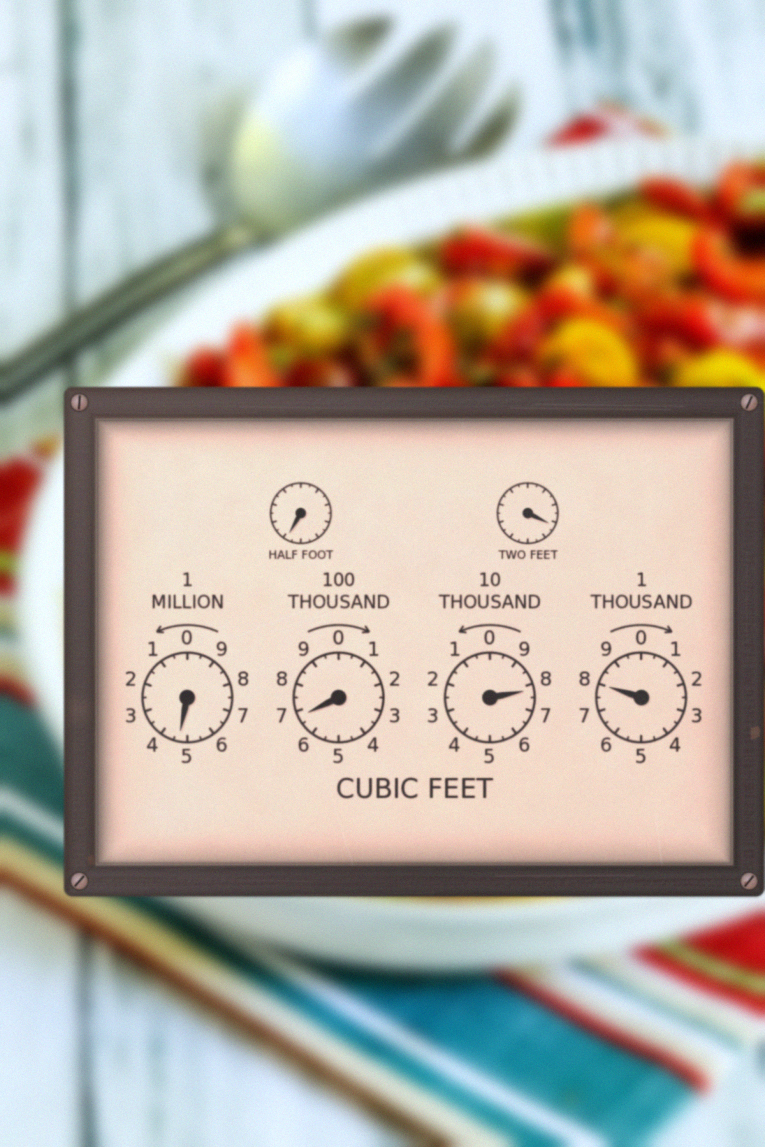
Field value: 467800 ft³
